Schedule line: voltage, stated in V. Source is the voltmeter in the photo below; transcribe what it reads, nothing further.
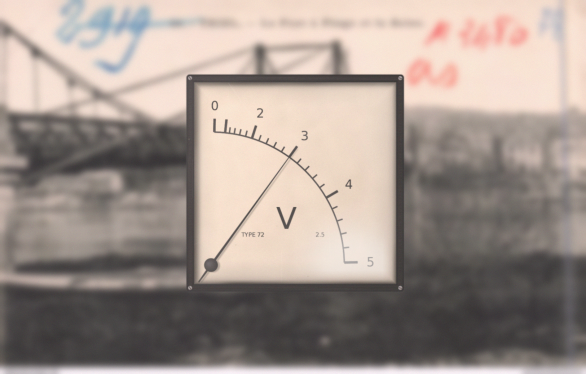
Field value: 3 V
